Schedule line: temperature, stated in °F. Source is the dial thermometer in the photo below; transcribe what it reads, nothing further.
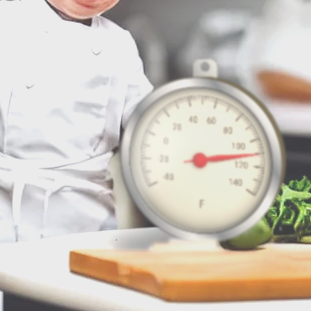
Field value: 110 °F
